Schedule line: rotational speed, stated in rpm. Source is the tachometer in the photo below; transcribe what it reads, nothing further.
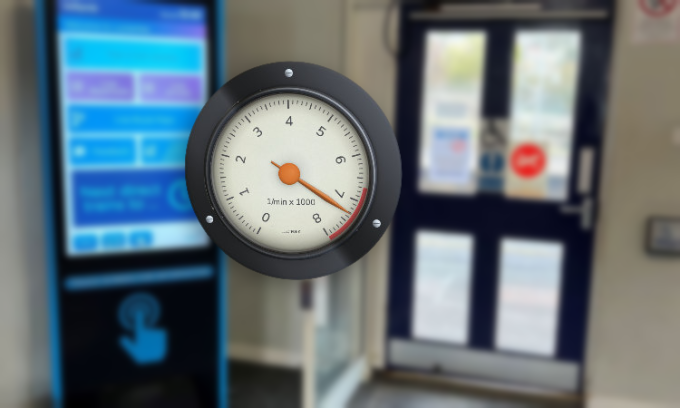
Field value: 7300 rpm
